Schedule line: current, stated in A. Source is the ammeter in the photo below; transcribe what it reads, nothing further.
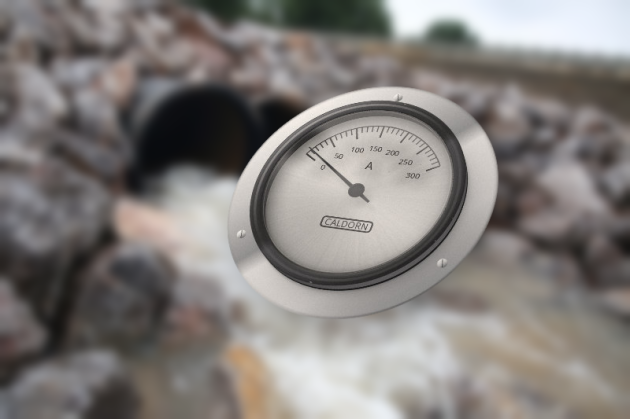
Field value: 10 A
